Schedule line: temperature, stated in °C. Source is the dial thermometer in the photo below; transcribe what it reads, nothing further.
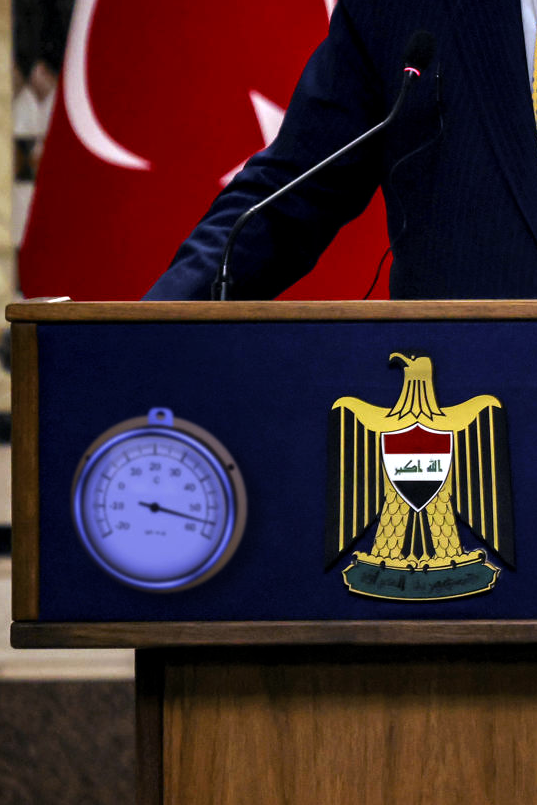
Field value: 55 °C
